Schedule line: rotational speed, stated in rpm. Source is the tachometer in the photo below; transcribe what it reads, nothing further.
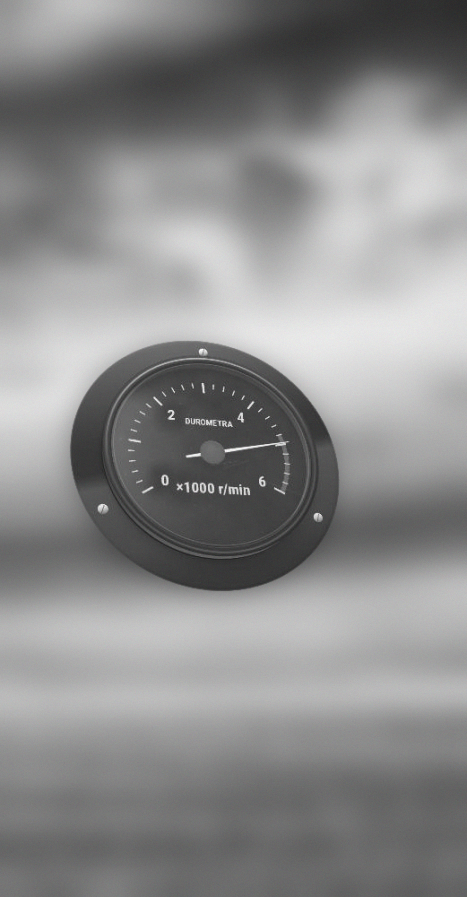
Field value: 5000 rpm
